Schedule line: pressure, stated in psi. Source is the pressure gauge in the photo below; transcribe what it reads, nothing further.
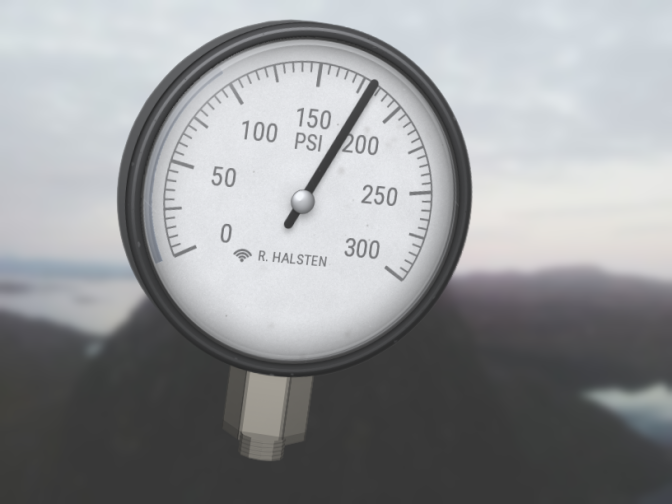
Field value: 180 psi
